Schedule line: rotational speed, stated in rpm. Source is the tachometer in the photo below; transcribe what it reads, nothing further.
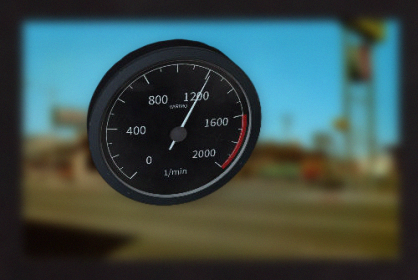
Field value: 1200 rpm
